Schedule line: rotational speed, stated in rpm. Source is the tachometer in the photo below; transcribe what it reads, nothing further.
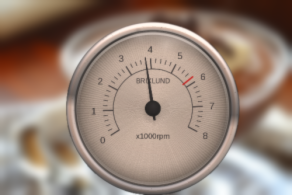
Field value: 3800 rpm
